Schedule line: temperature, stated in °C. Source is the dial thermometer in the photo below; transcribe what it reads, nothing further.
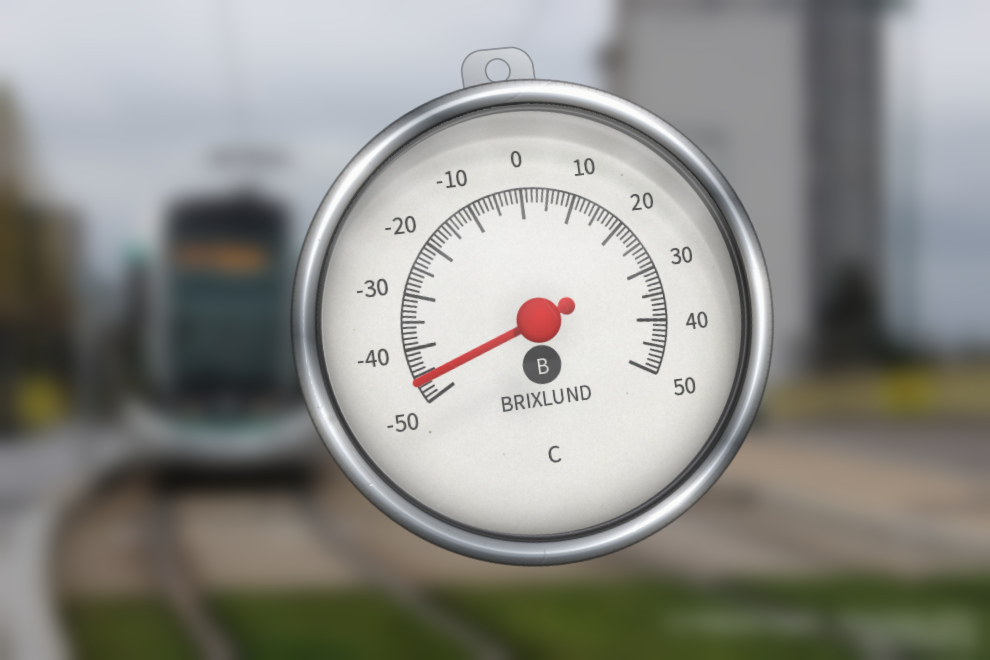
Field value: -46 °C
